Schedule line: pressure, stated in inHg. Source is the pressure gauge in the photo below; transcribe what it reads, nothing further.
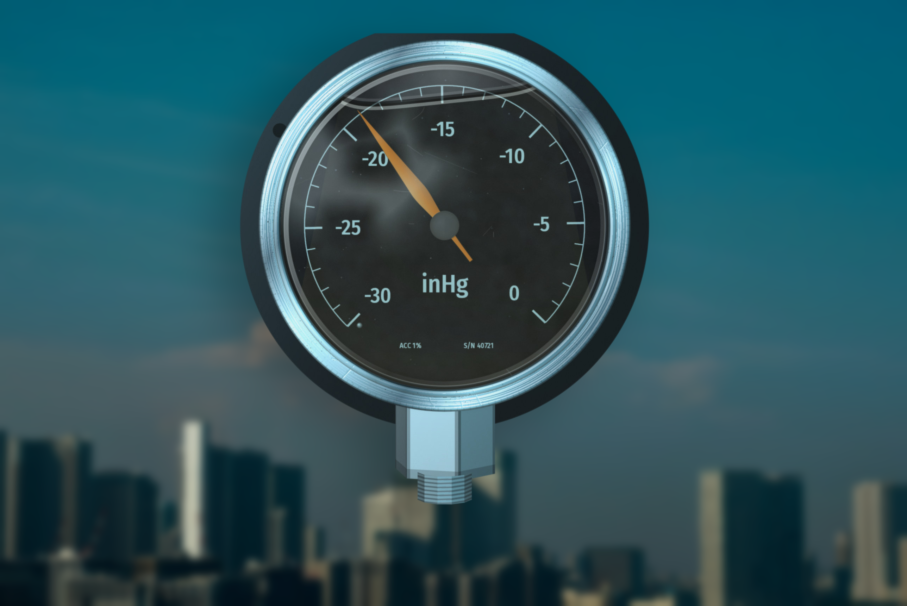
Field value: -19 inHg
